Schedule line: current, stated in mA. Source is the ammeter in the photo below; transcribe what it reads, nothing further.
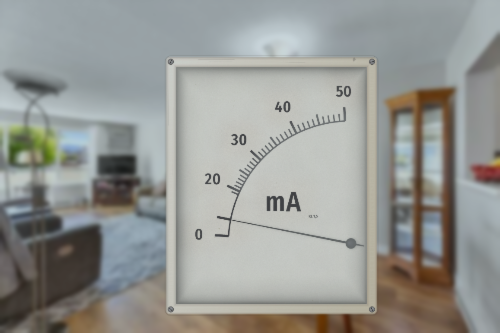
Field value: 10 mA
